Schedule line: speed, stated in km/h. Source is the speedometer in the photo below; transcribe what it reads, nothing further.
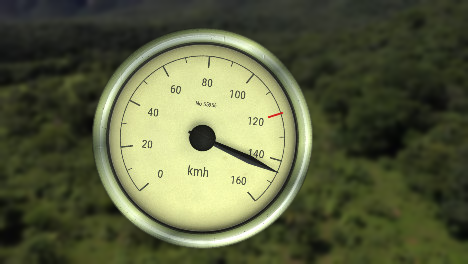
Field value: 145 km/h
